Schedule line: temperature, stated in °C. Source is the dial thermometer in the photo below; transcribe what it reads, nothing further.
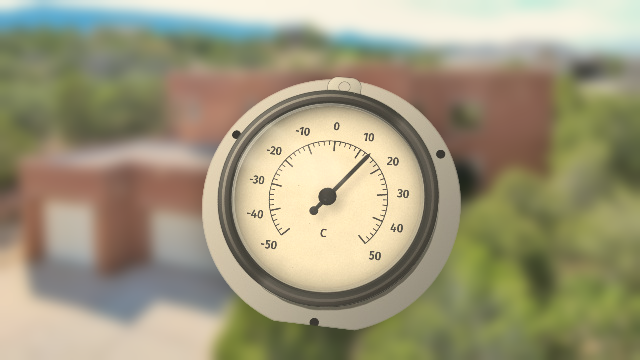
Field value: 14 °C
